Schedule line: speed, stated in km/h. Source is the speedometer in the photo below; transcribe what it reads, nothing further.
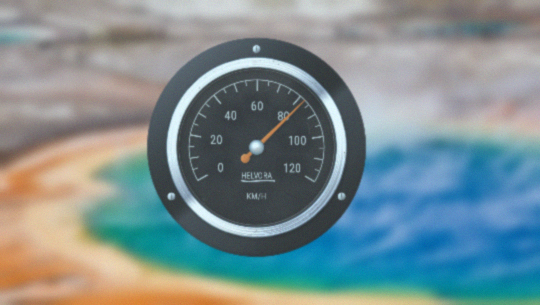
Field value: 82.5 km/h
